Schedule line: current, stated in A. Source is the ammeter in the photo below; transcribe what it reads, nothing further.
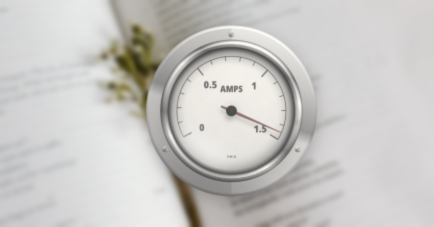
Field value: 1.45 A
